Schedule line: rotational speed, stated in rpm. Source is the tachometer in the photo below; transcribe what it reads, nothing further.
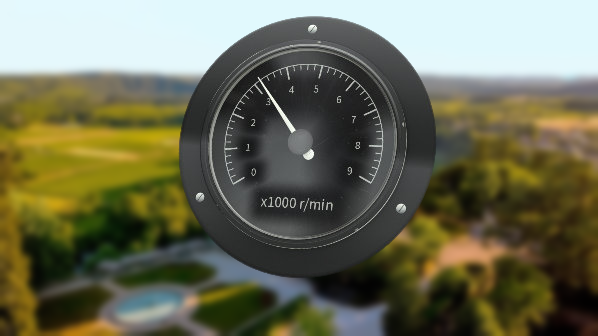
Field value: 3200 rpm
